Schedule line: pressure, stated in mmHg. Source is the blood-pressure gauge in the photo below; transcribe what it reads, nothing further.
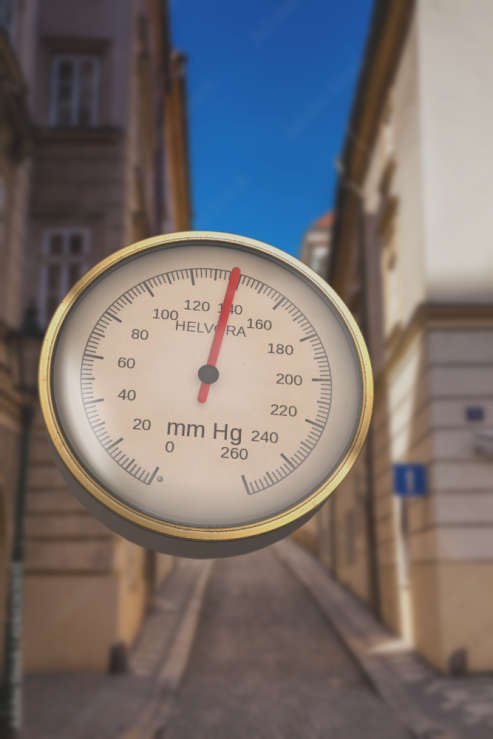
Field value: 138 mmHg
